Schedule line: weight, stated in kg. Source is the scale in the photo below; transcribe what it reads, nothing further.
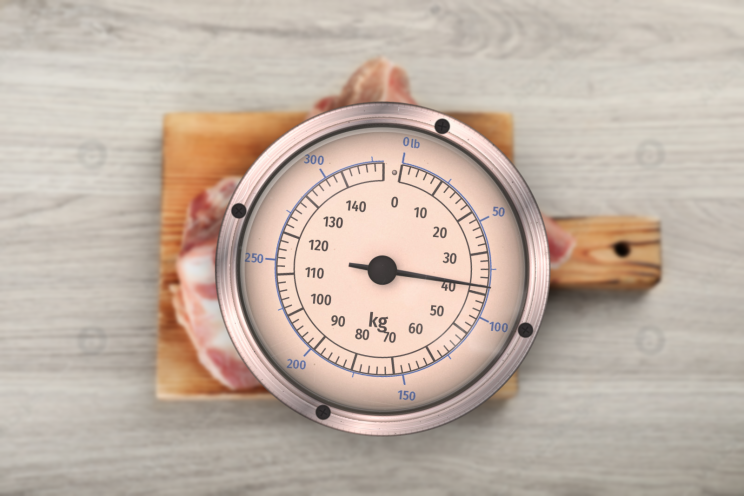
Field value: 38 kg
